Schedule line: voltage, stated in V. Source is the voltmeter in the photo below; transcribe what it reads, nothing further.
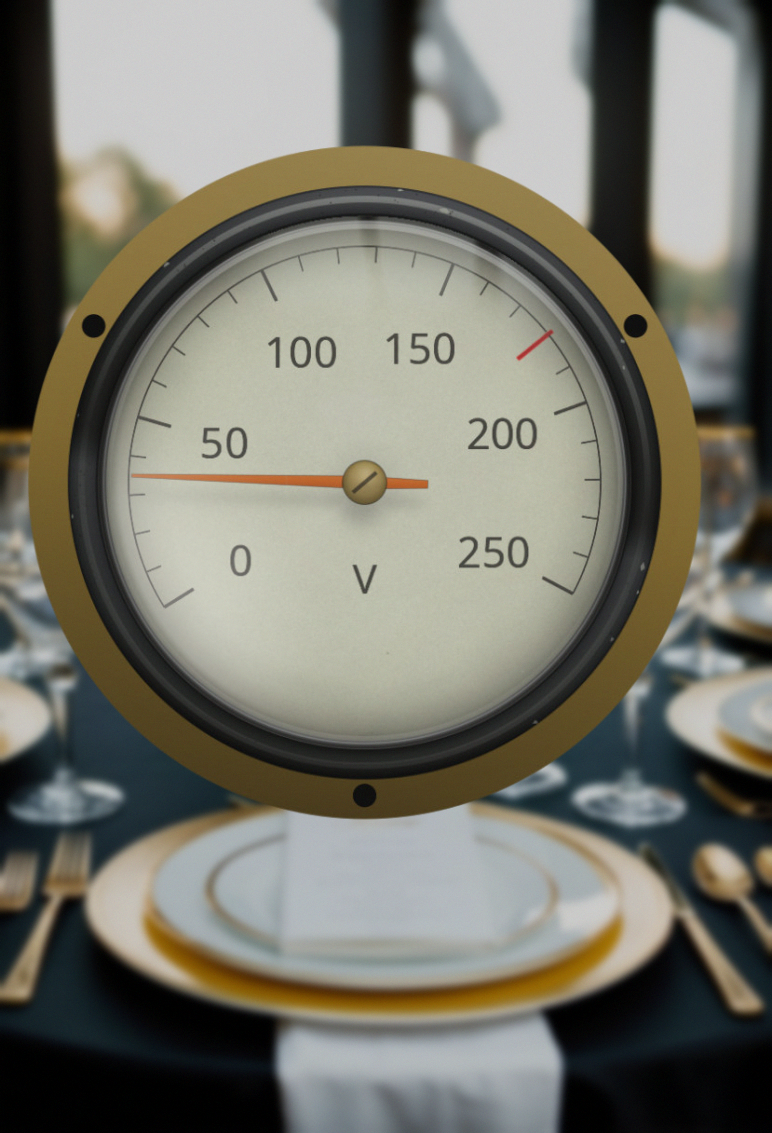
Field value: 35 V
